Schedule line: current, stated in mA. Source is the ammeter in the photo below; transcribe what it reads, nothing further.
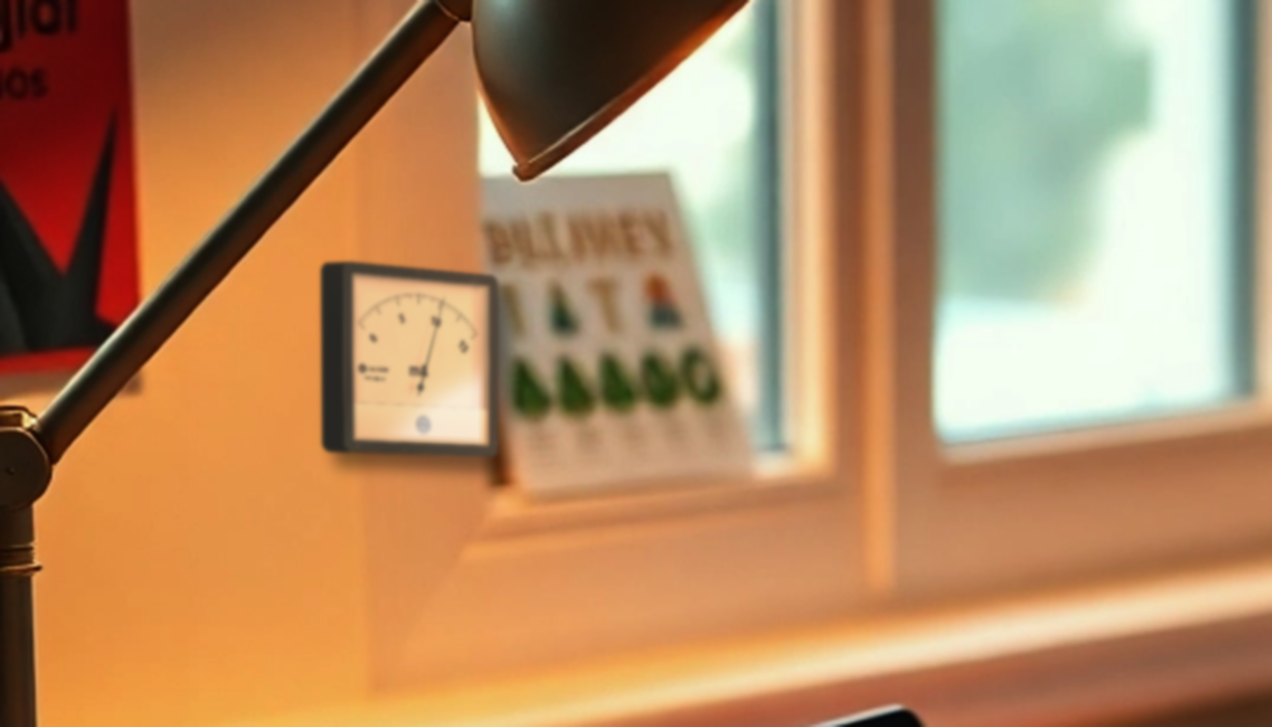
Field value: 10 mA
